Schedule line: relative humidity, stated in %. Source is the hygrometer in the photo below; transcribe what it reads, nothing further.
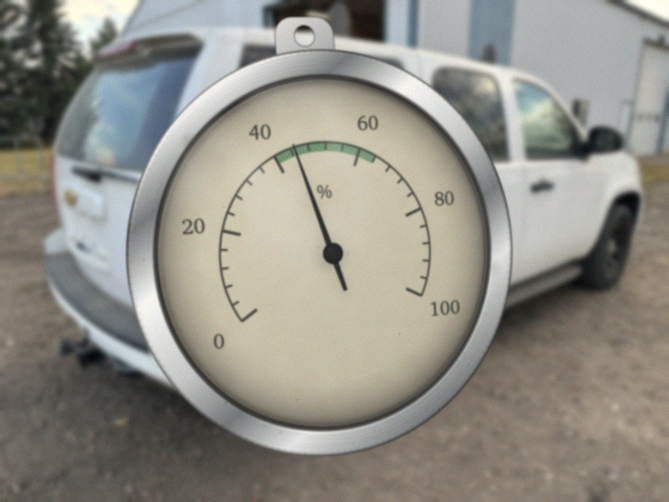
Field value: 44 %
